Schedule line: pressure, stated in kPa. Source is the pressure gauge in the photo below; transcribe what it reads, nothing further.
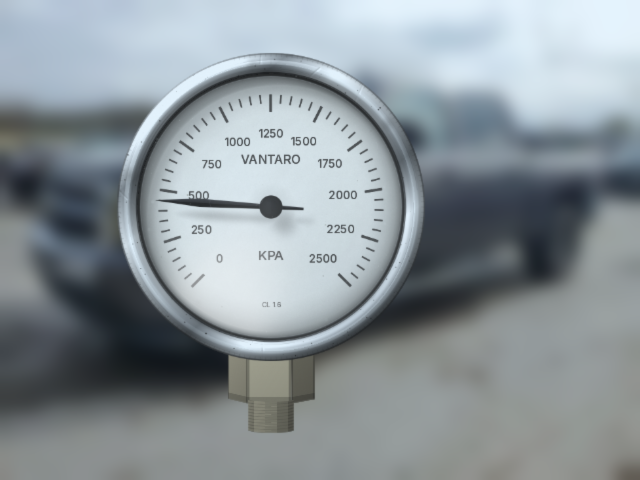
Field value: 450 kPa
